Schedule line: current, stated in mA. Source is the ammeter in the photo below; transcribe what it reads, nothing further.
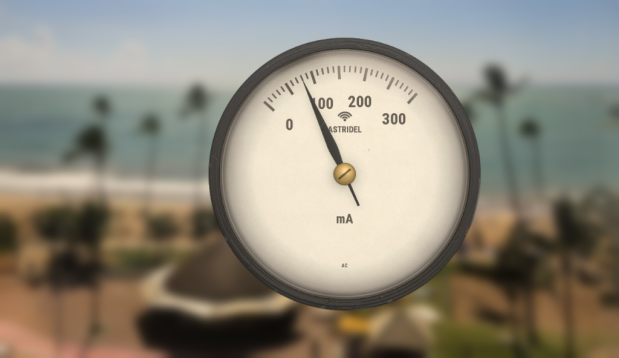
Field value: 80 mA
